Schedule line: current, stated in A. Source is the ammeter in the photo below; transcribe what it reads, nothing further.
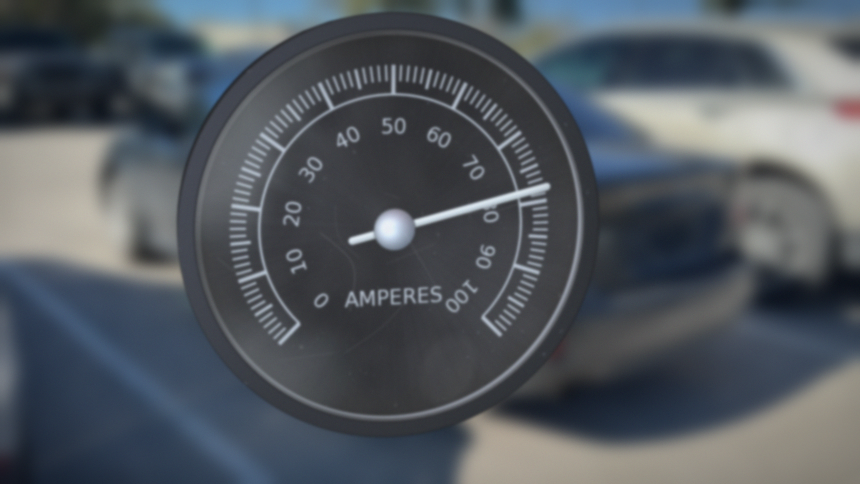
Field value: 78 A
